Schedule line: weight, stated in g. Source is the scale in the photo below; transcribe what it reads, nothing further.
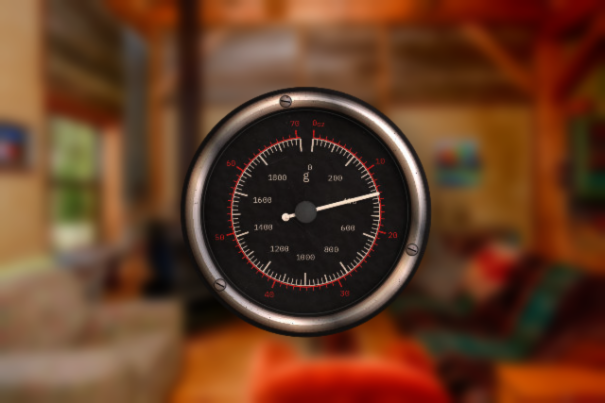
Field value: 400 g
